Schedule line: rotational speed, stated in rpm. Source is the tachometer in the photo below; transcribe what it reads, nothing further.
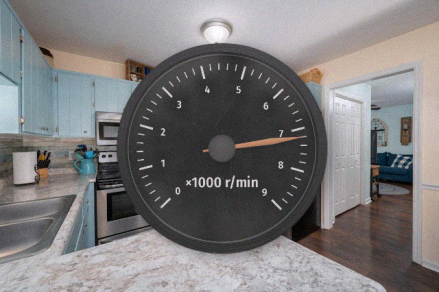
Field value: 7200 rpm
